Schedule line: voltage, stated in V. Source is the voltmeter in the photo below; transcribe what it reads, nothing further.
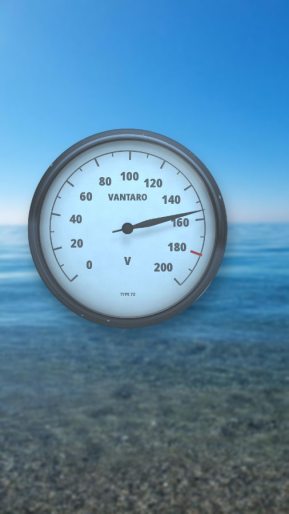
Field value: 155 V
